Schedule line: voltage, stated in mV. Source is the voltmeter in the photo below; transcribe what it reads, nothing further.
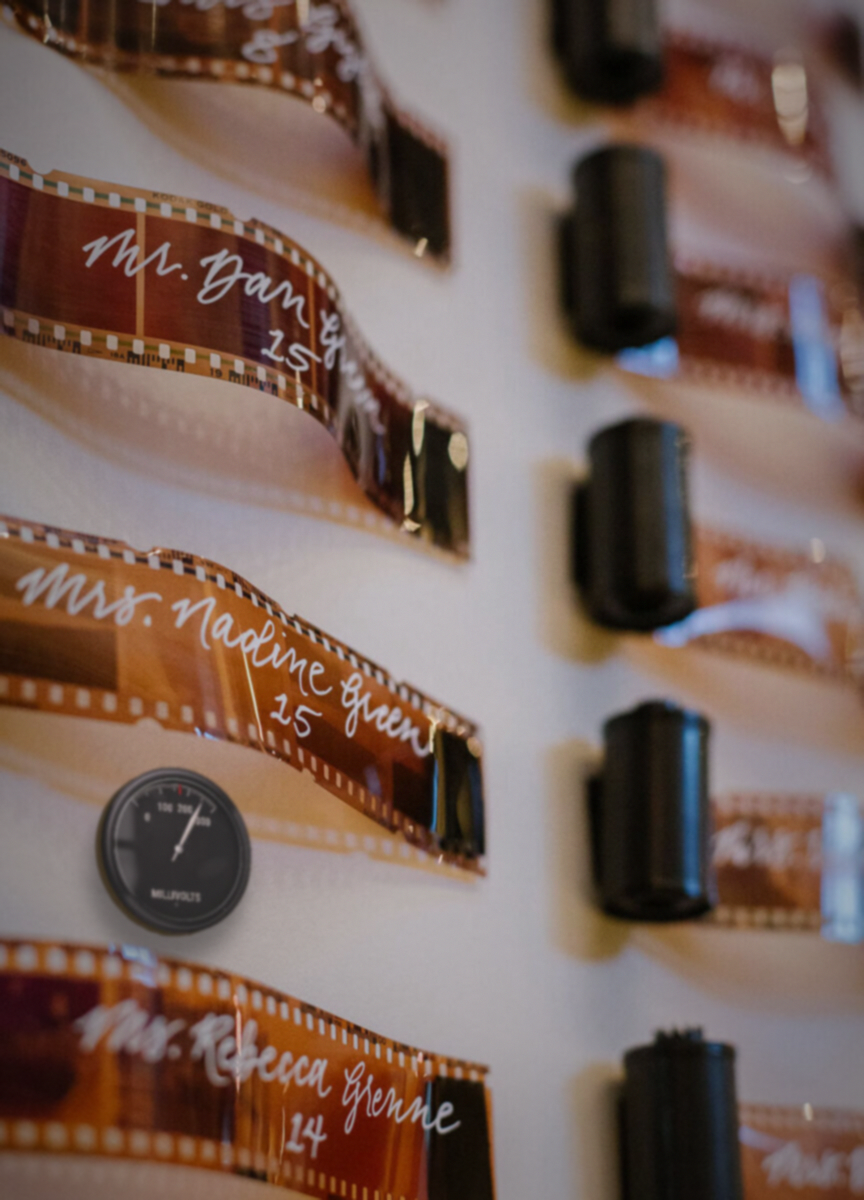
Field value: 250 mV
